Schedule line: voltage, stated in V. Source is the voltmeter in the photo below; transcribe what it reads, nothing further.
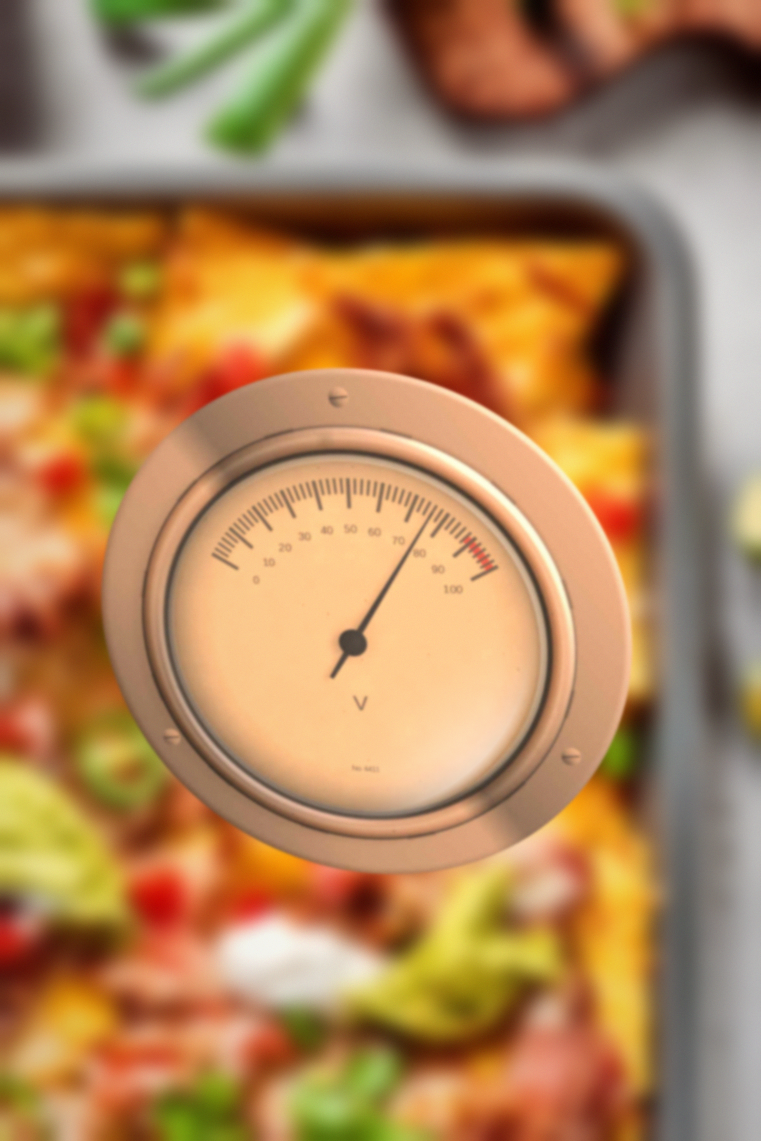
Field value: 76 V
